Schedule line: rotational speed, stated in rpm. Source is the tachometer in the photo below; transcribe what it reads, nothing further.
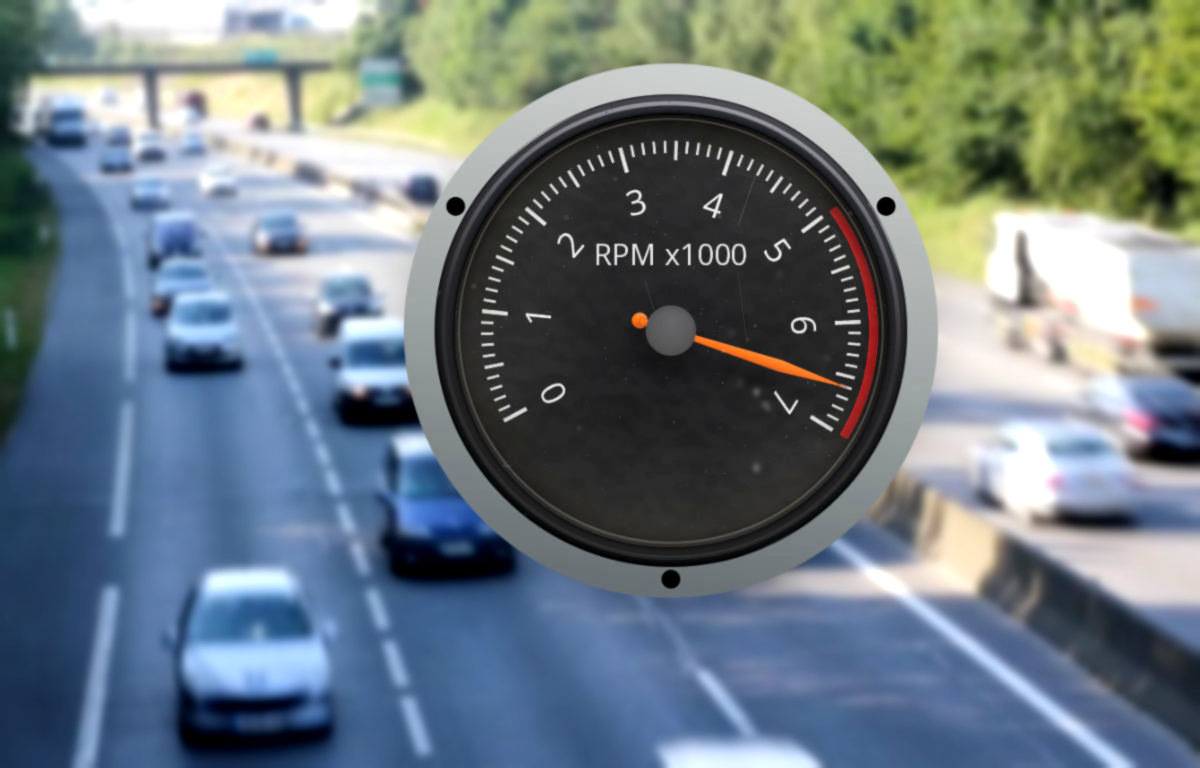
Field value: 6600 rpm
